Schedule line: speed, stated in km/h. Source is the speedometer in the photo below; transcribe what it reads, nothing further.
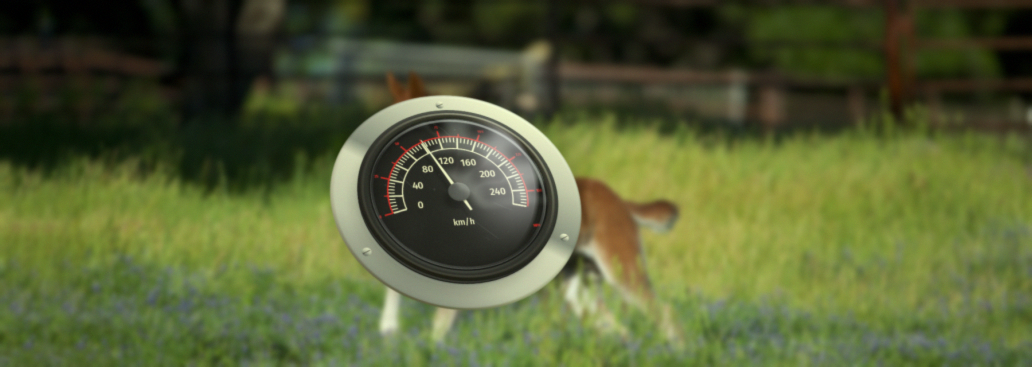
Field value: 100 km/h
